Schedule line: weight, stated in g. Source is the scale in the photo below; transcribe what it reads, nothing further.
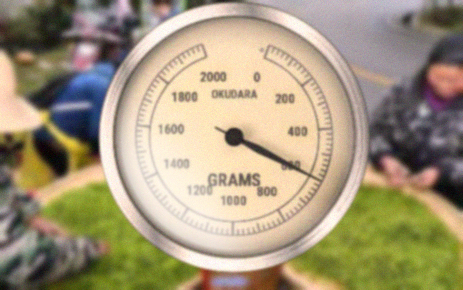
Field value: 600 g
